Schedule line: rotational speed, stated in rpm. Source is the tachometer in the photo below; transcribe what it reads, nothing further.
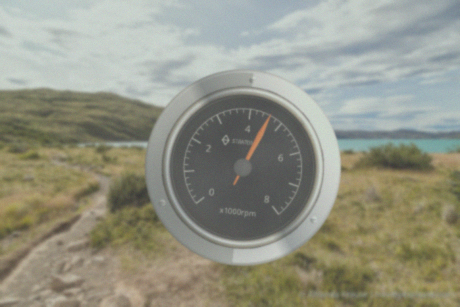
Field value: 4600 rpm
